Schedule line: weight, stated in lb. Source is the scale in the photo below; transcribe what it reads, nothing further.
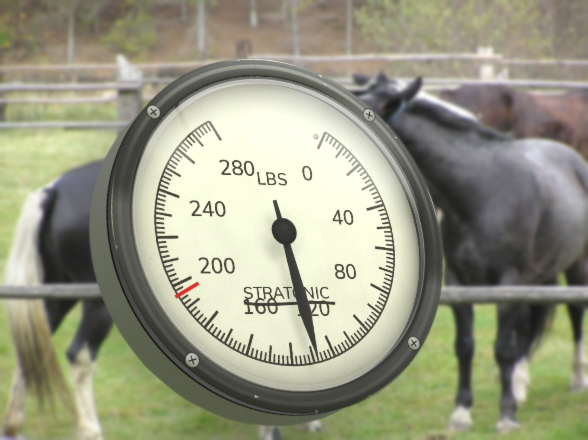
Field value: 130 lb
